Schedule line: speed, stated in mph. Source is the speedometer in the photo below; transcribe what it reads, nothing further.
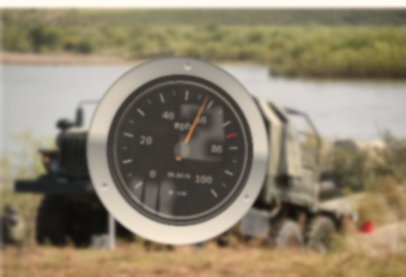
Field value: 57.5 mph
